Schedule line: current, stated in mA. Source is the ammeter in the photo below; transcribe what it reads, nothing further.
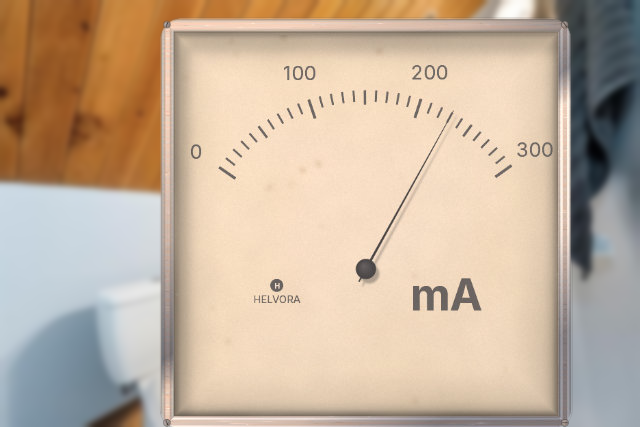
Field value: 230 mA
